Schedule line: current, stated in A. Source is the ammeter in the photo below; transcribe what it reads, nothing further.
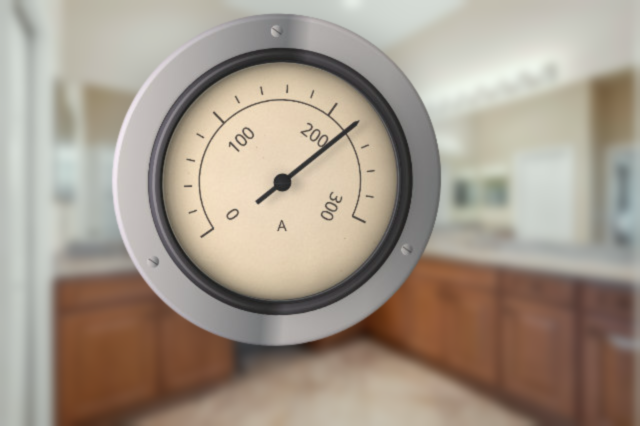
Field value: 220 A
